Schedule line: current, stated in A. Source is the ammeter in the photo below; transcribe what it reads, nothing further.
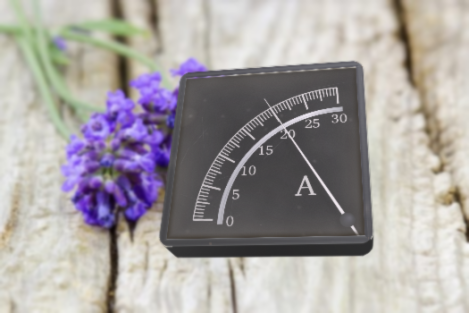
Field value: 20 A
